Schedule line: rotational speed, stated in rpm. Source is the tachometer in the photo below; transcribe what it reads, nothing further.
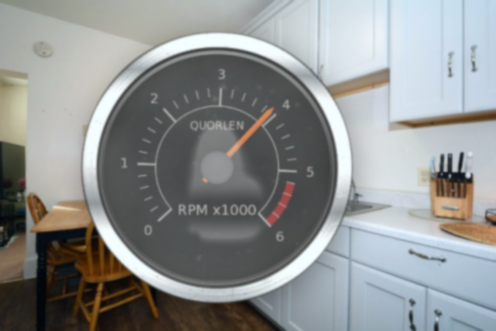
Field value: 3900 rpm
